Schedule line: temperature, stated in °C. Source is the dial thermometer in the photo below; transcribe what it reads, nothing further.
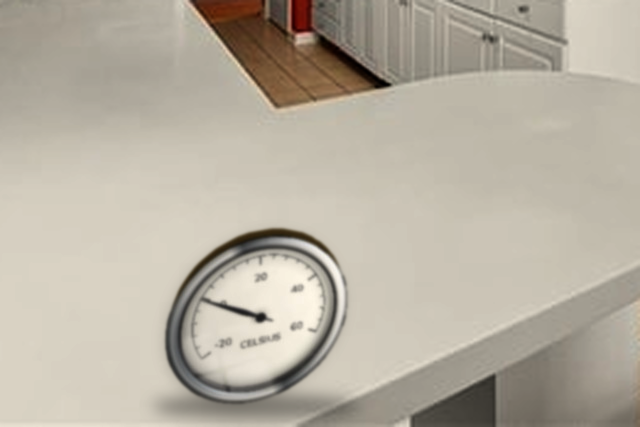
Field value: 0 °C
